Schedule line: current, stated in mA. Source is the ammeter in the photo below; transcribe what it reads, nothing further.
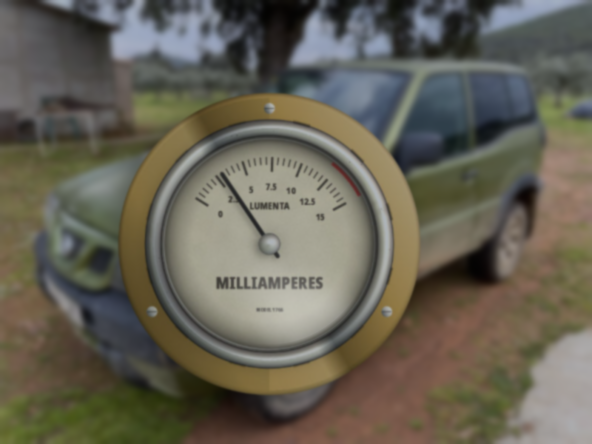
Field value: 3 mA
